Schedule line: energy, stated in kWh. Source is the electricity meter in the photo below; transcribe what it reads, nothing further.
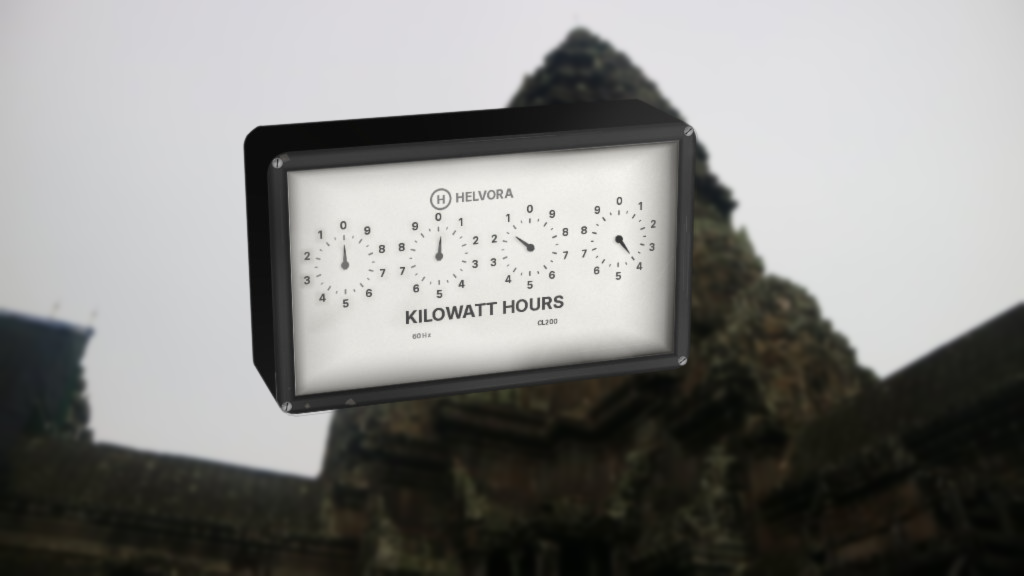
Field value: 14 kWh
